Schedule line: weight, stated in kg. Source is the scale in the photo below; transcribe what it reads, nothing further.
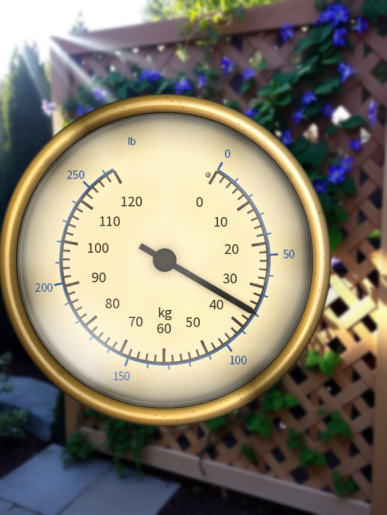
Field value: 36 kg
